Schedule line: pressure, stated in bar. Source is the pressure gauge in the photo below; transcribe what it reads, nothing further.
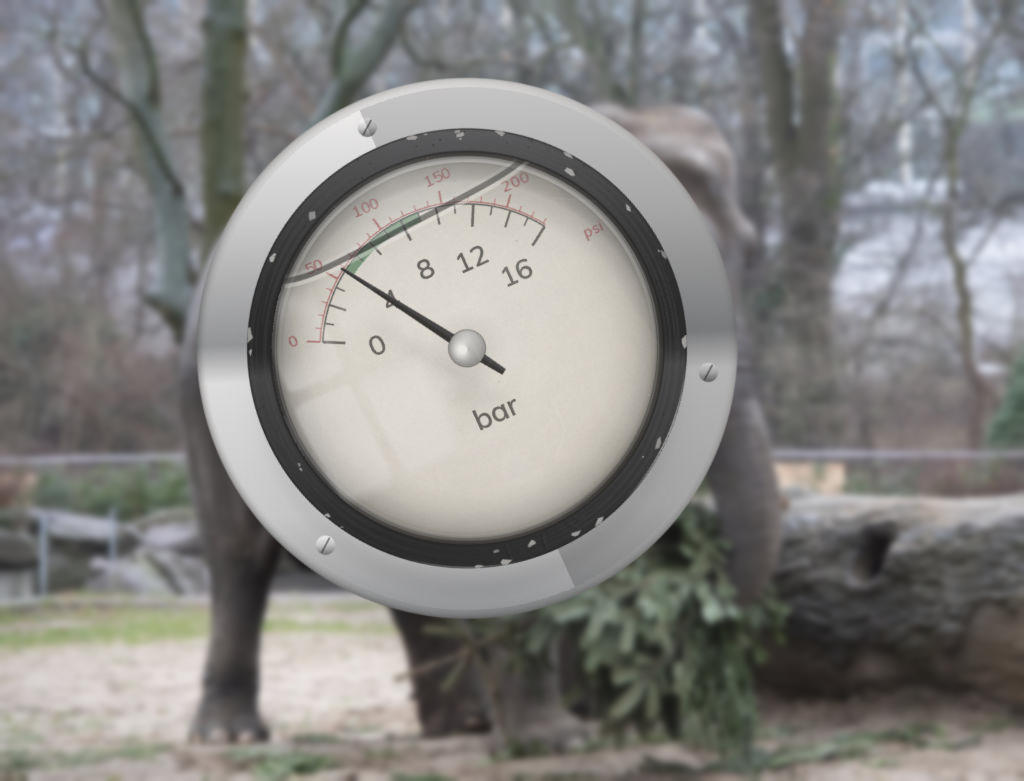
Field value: 4 bar
